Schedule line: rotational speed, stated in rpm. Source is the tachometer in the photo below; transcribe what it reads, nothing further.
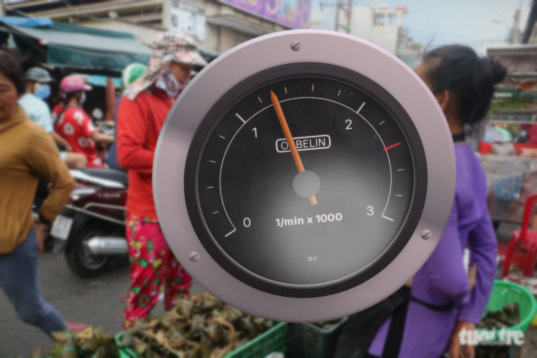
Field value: 1300 rpm
